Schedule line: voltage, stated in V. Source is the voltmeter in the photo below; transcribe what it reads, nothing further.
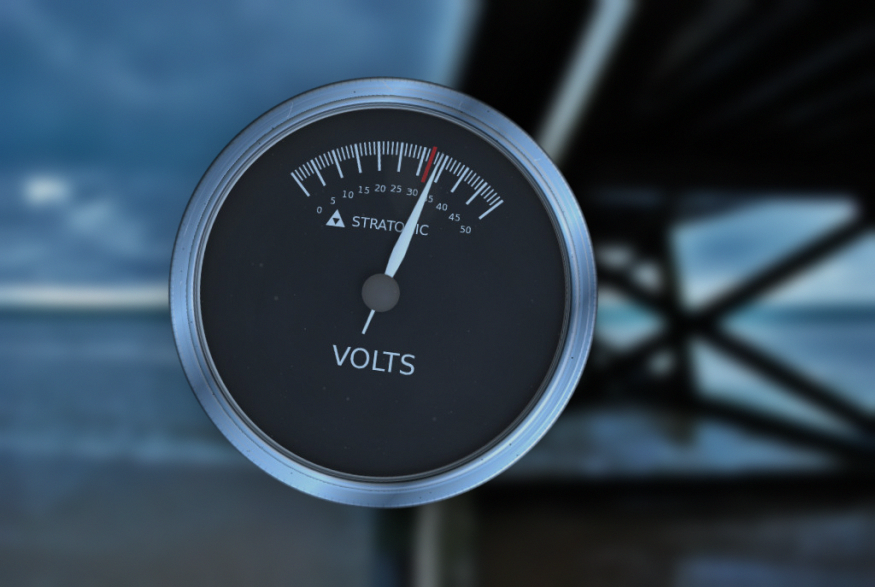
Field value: 34 V
